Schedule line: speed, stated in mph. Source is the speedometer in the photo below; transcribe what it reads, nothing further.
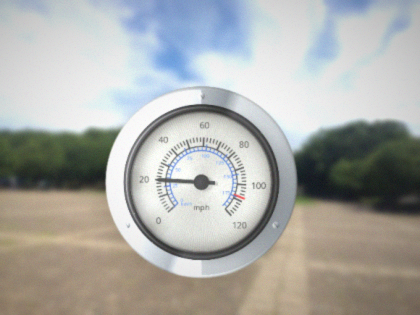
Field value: 20 mph
